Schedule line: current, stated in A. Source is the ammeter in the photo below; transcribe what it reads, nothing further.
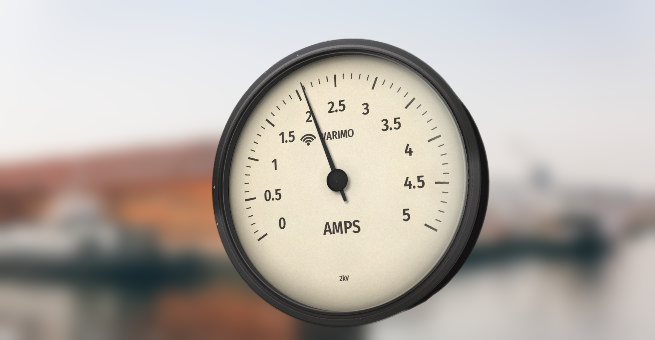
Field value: 2.1 A
